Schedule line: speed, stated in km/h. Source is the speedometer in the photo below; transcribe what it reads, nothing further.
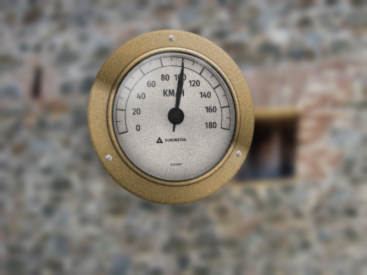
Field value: 100 km/h
